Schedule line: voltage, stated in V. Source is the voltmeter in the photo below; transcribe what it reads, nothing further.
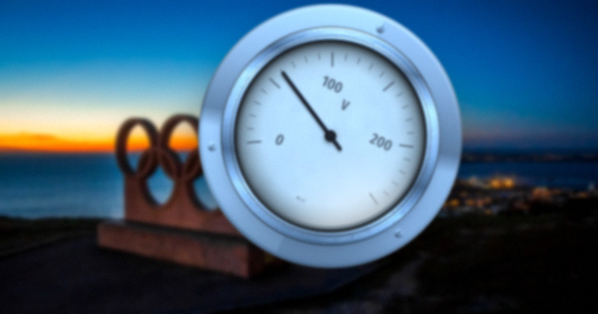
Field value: 60 V
